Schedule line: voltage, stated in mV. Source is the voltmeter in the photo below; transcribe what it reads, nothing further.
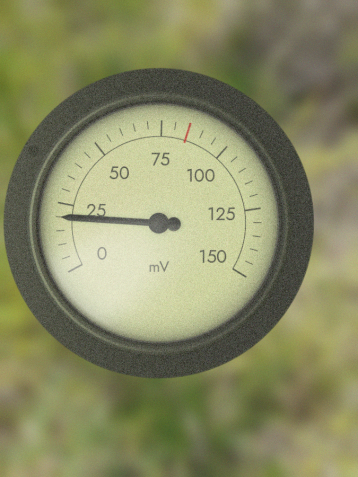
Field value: 20 mV
